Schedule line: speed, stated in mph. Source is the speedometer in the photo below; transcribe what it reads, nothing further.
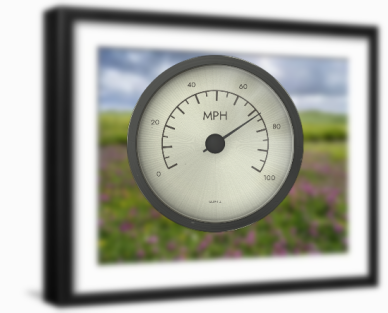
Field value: 72.5 mph
